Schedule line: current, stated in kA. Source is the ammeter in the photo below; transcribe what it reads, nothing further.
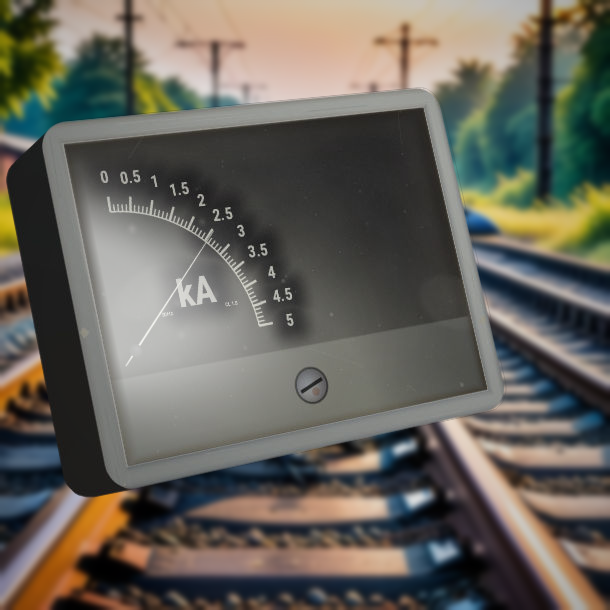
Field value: 2.5 kA
